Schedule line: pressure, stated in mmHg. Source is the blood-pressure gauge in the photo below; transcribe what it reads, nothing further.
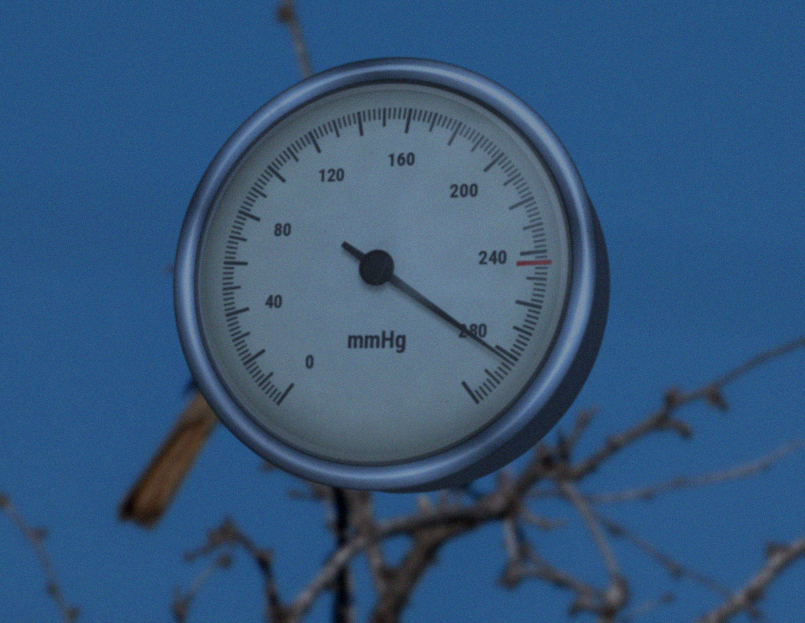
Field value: 282 mmHg
